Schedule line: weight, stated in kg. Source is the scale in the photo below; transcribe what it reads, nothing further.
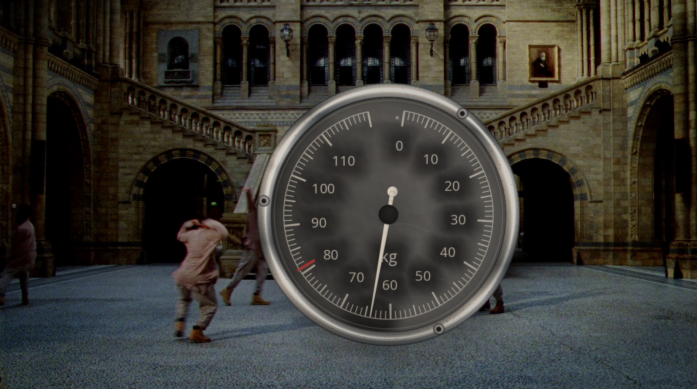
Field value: 64 kg
